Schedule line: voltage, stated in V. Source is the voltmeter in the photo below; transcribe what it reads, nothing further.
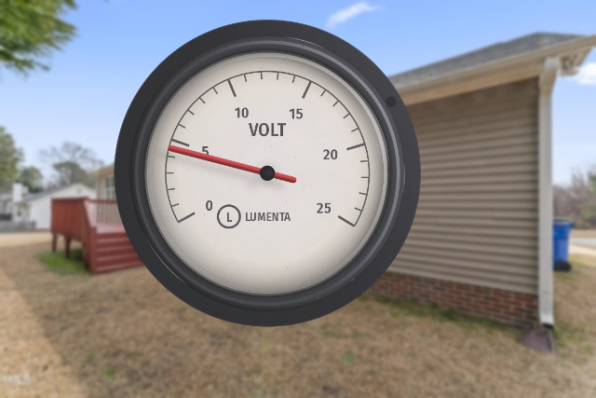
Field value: 4.5 V
